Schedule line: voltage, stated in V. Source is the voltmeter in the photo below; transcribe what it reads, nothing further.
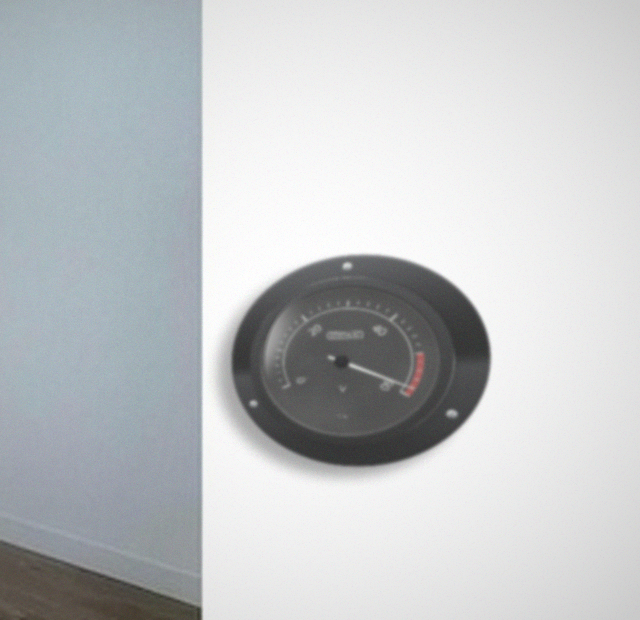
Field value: 58 V
